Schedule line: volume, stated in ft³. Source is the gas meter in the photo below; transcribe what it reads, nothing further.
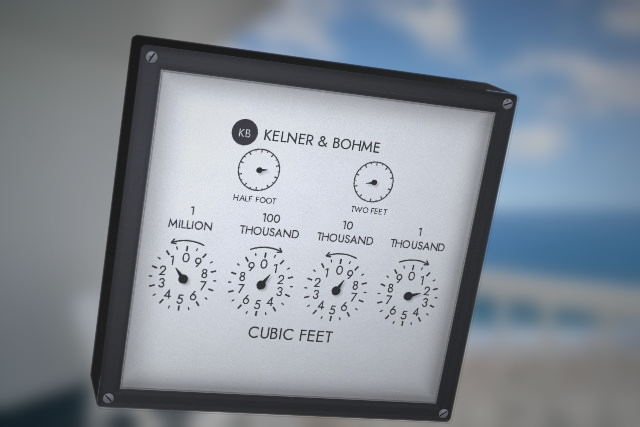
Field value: 109200 ft³
